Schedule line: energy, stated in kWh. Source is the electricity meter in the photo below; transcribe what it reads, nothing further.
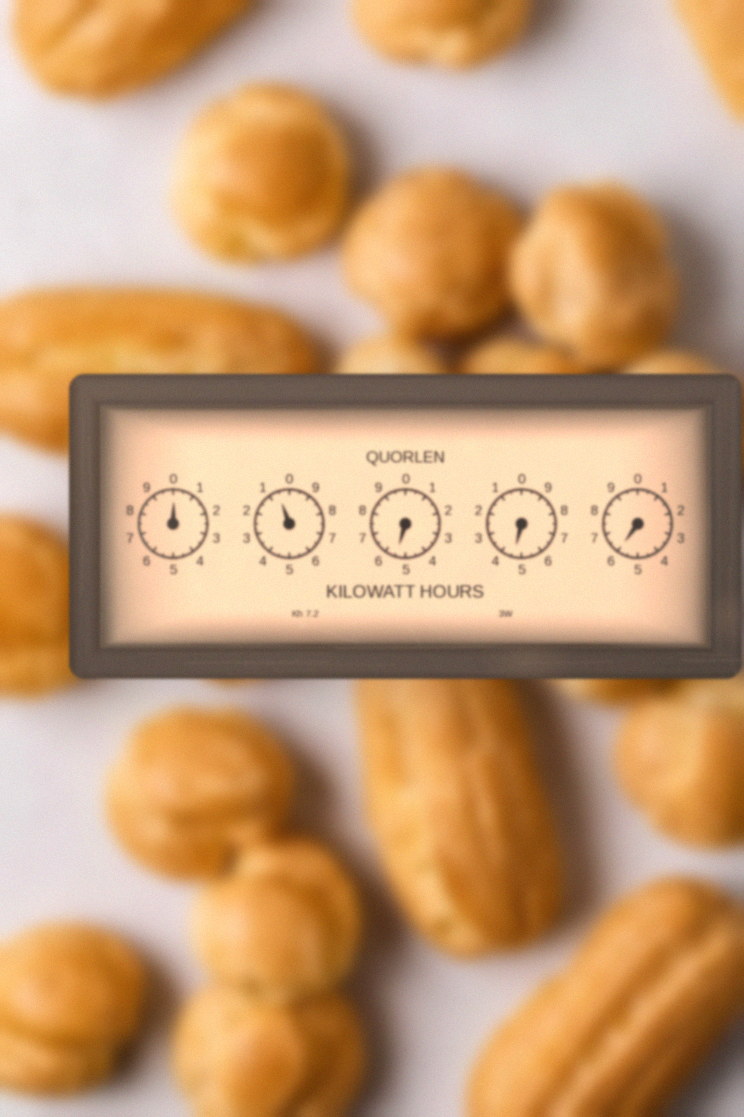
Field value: 546 kWh
